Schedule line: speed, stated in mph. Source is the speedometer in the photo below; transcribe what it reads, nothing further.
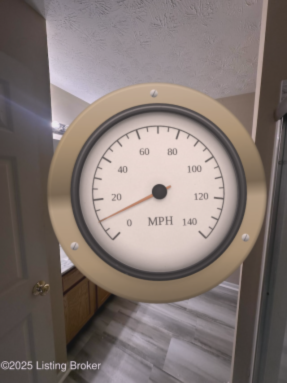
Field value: 10 mph
